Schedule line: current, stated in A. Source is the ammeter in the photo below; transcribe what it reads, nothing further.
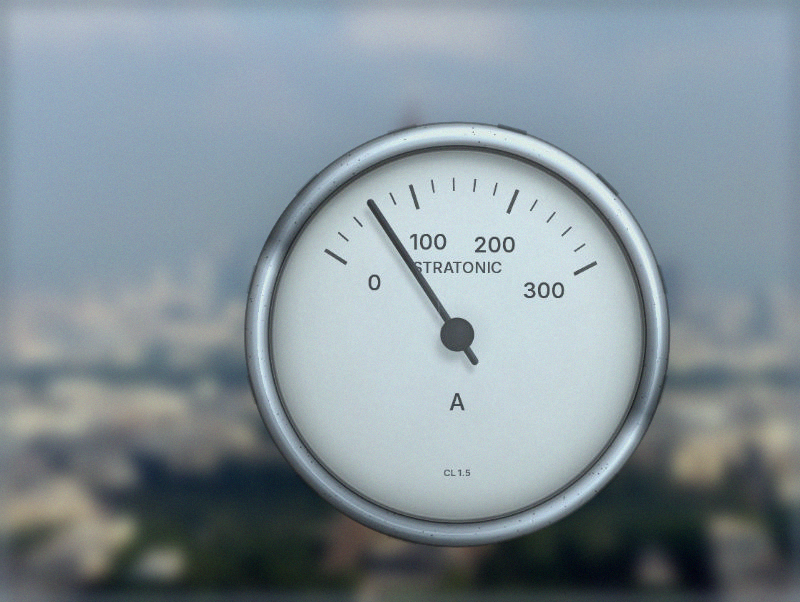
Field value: 60 A
